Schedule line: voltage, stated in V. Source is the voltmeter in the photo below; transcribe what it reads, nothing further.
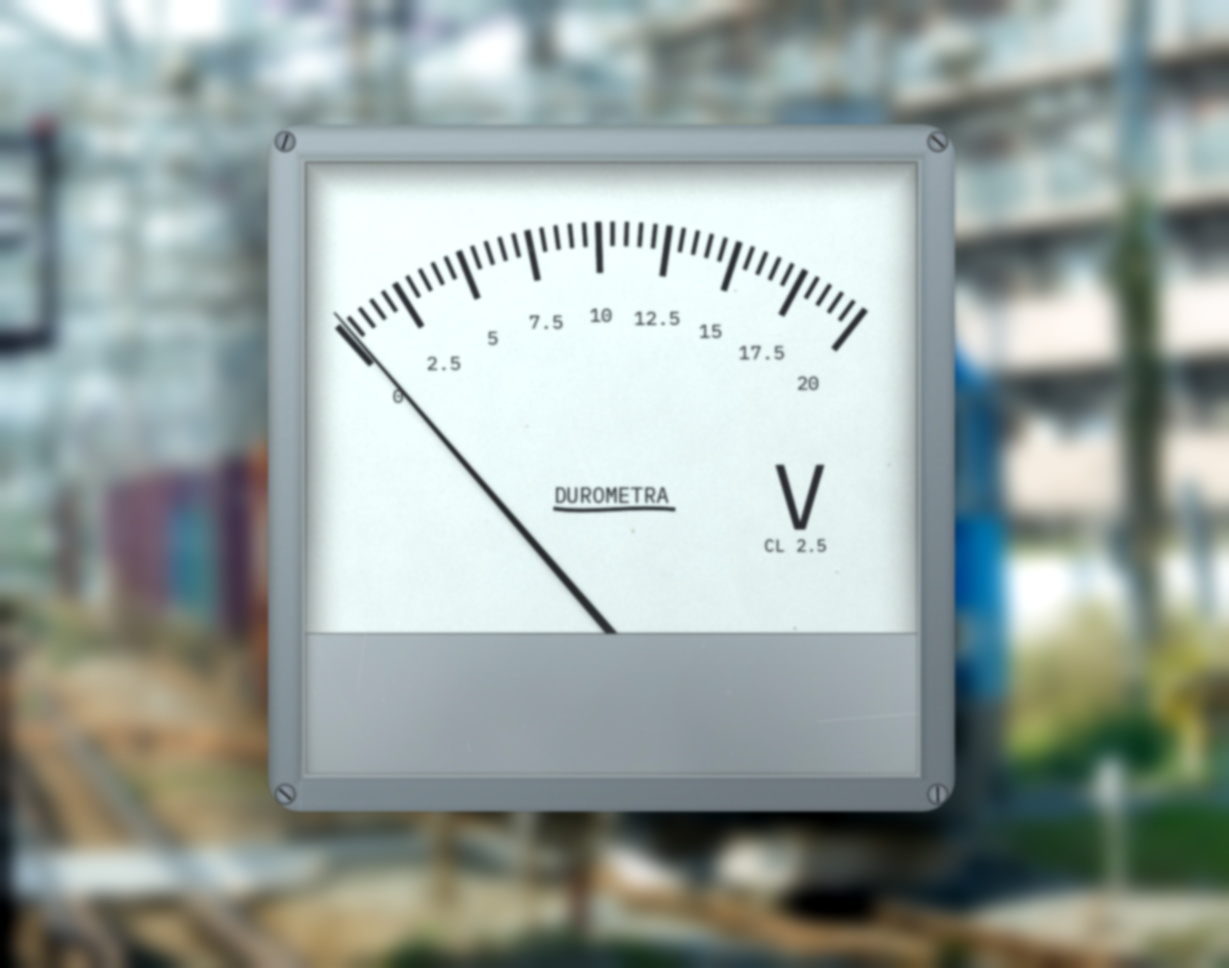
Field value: 0.25 V
